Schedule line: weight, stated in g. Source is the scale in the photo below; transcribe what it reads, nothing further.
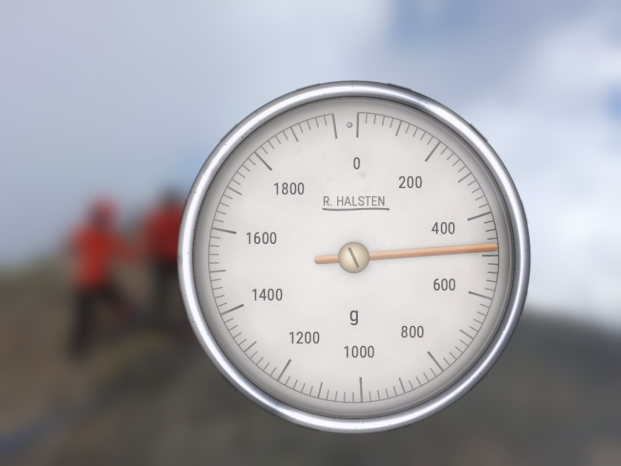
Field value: 480 g
